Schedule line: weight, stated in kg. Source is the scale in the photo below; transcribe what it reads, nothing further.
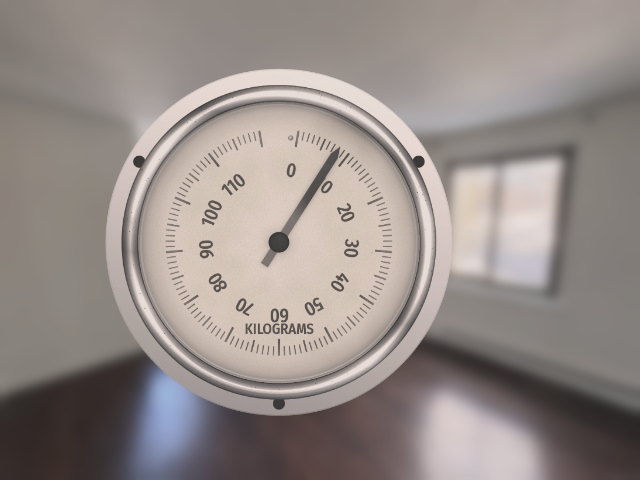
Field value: 8 kg
